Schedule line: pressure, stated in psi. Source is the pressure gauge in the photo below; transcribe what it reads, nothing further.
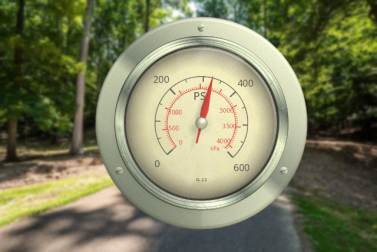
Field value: 325 psi
